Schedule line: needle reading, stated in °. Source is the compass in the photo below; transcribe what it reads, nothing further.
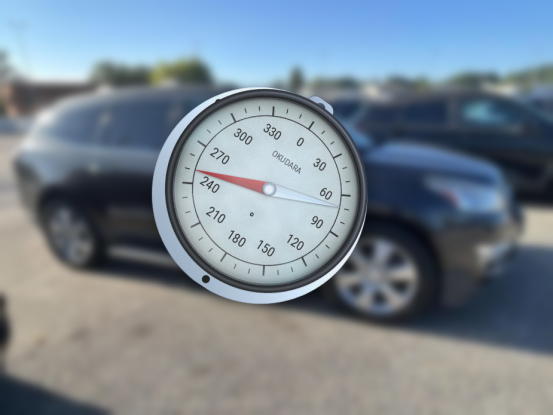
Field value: 250 °
